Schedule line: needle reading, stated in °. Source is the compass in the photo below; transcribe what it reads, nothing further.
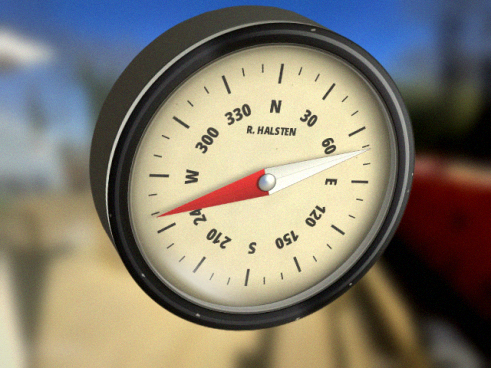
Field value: 250 °
